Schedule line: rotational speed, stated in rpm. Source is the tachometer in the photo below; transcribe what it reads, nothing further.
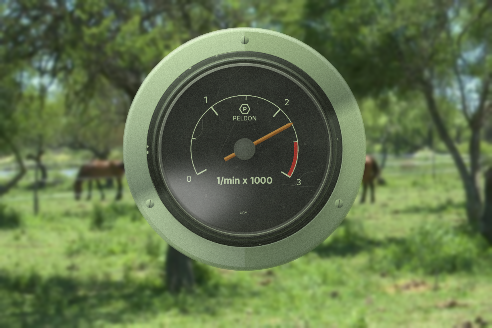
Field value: 2250 rpm
